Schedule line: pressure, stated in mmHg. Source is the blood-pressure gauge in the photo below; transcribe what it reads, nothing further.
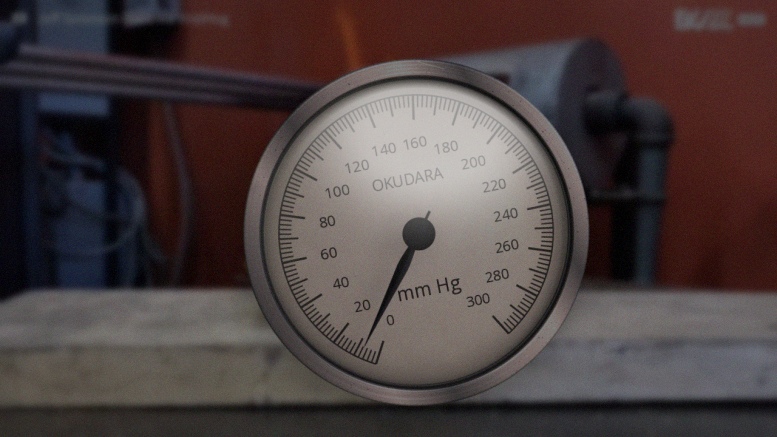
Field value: 8 mmHg
